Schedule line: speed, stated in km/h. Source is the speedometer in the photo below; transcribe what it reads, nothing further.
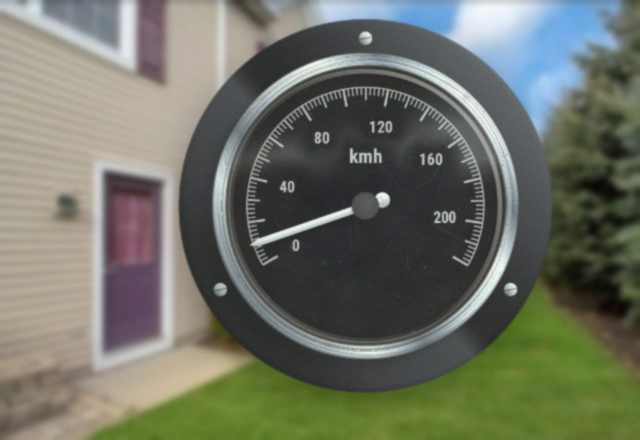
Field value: 10 km/h
